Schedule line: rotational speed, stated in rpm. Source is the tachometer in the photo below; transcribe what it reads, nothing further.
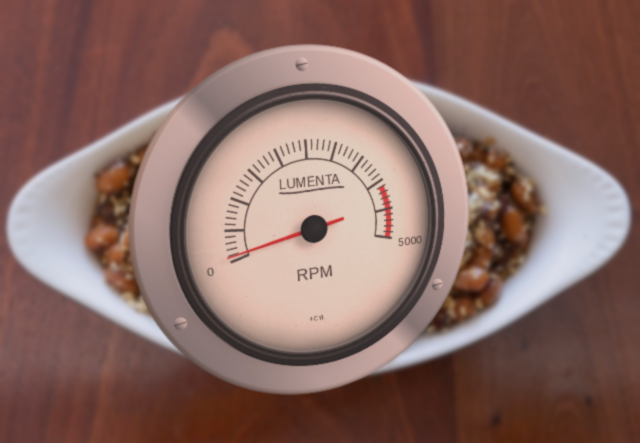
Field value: 100 rpm
